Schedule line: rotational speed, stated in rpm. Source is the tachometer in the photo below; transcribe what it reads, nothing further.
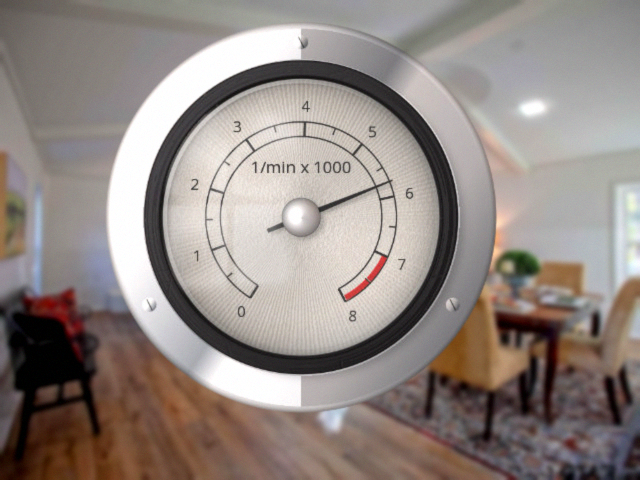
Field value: 5750 rpm
